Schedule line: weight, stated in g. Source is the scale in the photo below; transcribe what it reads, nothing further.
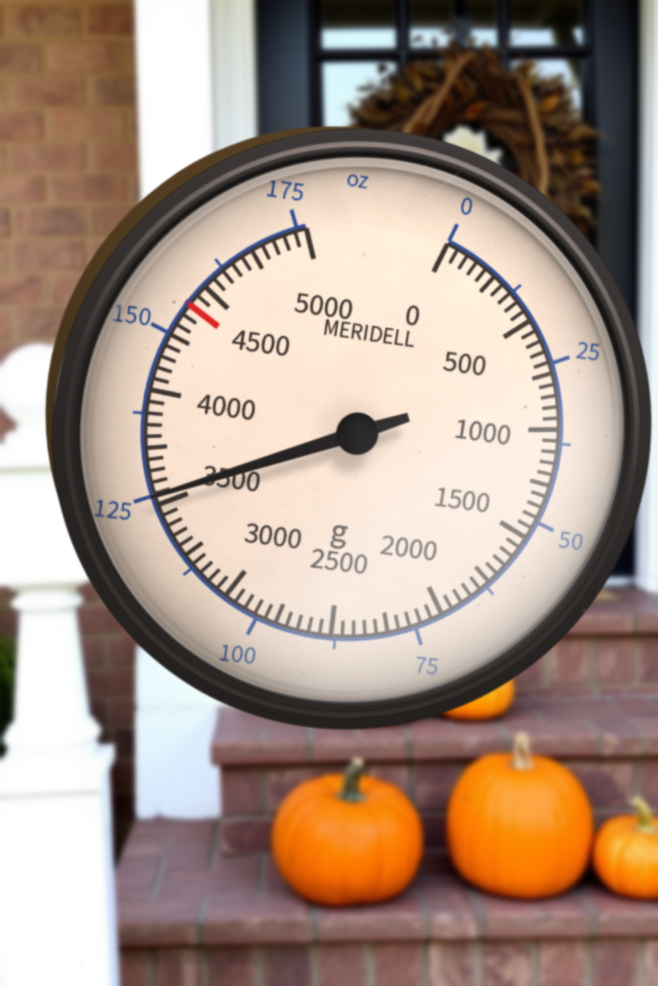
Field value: 3550 g
